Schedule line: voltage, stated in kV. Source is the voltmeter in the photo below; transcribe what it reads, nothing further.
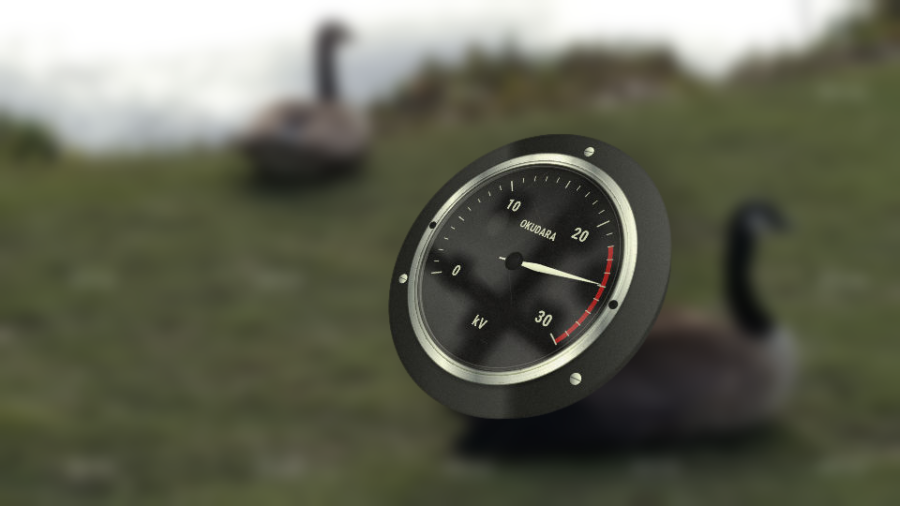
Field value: 25 kV
